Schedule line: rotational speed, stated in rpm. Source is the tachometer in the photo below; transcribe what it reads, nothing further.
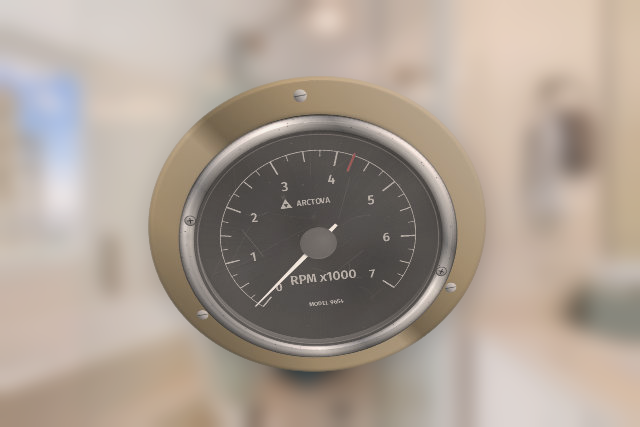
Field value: 125 rpm
